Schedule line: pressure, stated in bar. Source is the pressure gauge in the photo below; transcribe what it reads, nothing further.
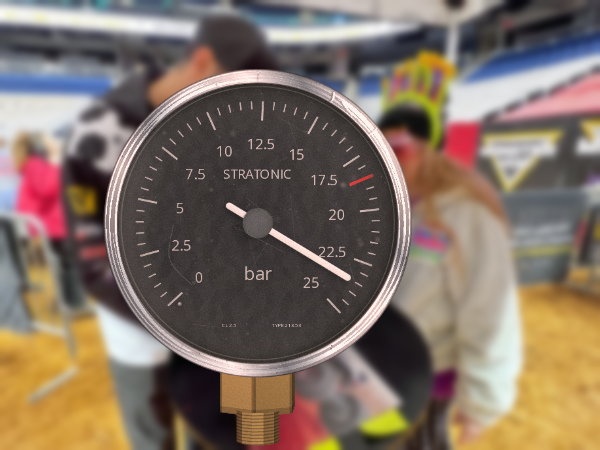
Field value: 23.5 bar
